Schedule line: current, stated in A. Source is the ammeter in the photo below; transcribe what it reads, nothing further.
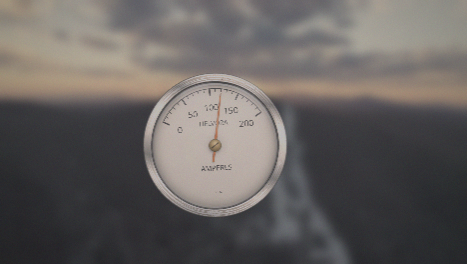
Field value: 120 A
